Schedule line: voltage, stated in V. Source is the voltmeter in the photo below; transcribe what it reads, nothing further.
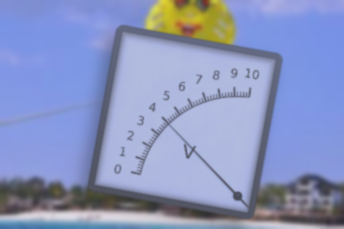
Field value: 4 V
